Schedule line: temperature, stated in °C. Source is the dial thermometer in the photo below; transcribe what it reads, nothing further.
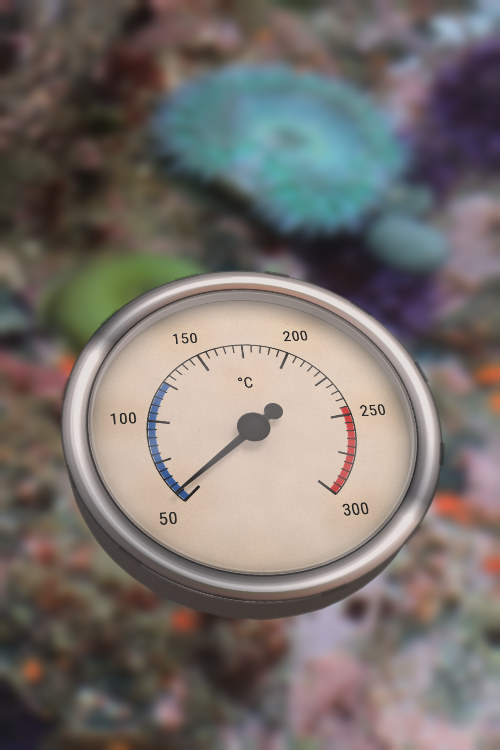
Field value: 55 °C
